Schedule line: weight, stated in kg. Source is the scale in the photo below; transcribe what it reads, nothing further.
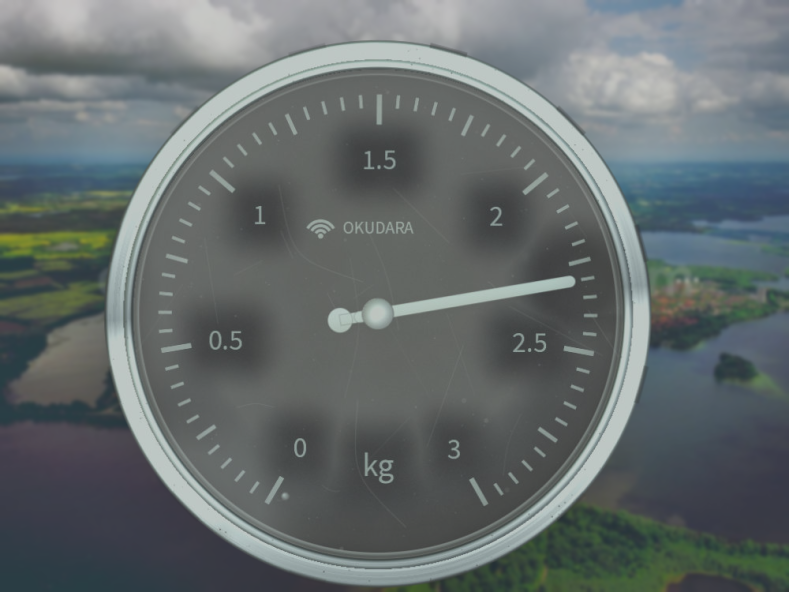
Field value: 2.3 kg
